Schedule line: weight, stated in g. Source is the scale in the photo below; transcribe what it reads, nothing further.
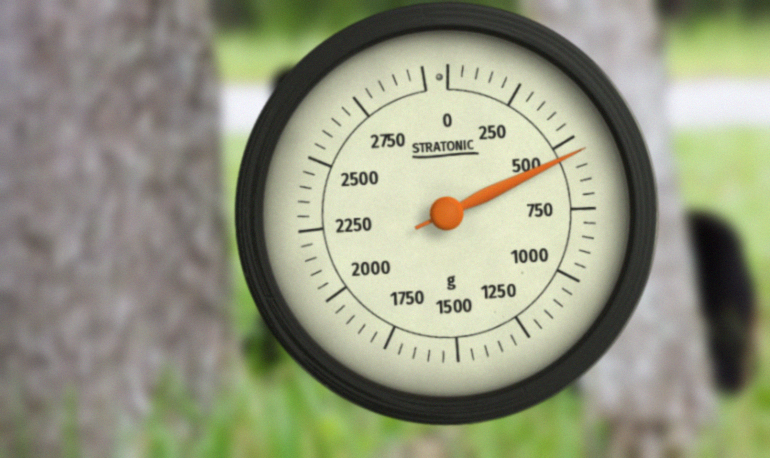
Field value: 550 g
